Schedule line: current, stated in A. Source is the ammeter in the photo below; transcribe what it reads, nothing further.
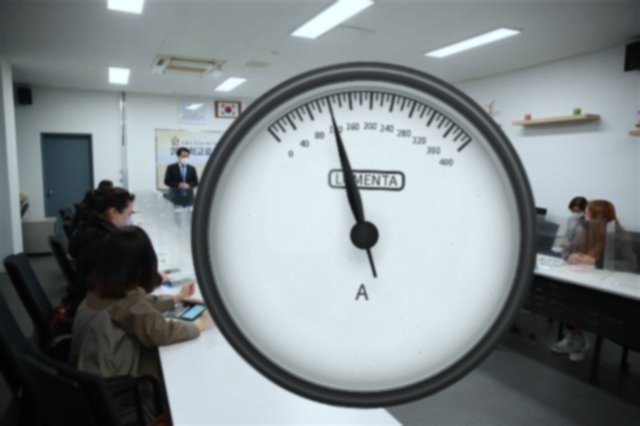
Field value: 120 A
